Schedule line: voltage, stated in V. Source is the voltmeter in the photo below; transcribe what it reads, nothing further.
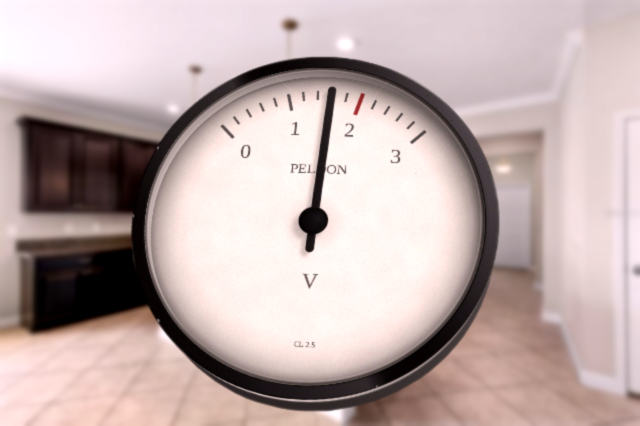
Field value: 1.6 V
